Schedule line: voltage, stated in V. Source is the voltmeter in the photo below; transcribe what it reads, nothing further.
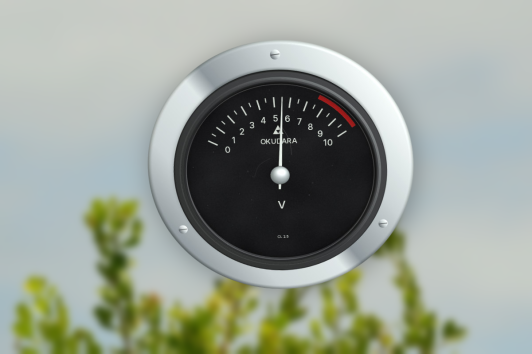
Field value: 5.5 V
